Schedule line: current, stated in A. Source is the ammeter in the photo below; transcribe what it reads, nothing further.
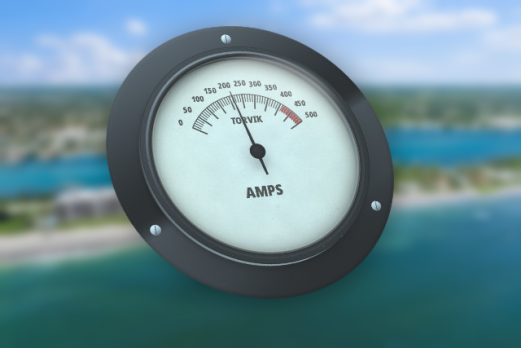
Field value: 200 A
